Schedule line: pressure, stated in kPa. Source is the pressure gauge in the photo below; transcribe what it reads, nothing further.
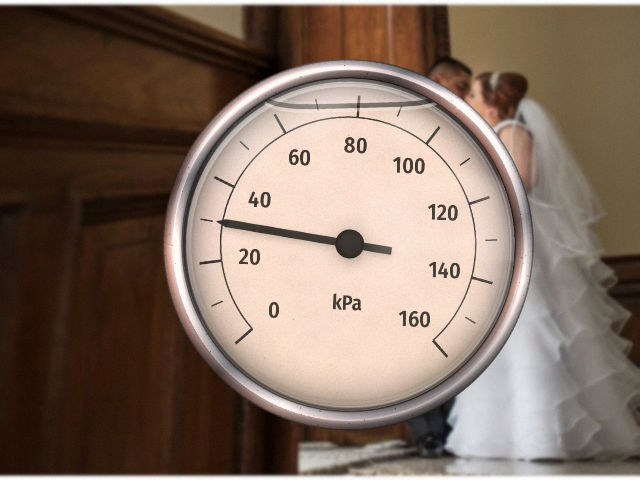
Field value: 30 kPa
